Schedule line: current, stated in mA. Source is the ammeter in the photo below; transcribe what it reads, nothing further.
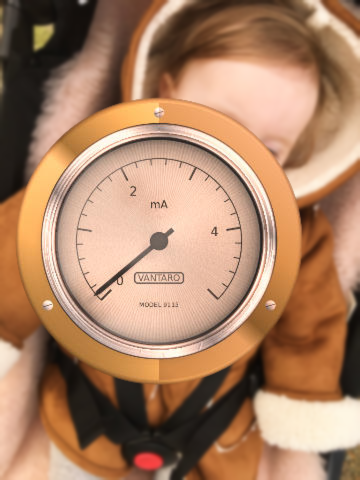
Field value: 0.1 mA
